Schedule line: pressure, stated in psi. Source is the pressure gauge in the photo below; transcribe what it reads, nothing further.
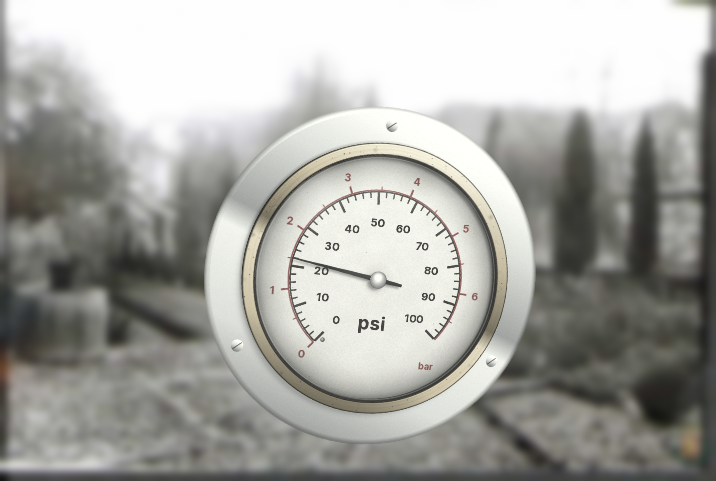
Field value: 22 psi
